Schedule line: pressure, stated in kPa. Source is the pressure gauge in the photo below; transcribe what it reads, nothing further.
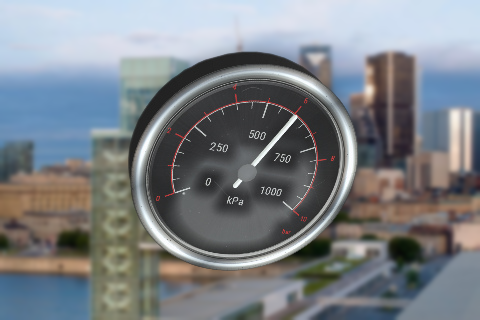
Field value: 600 kPa
